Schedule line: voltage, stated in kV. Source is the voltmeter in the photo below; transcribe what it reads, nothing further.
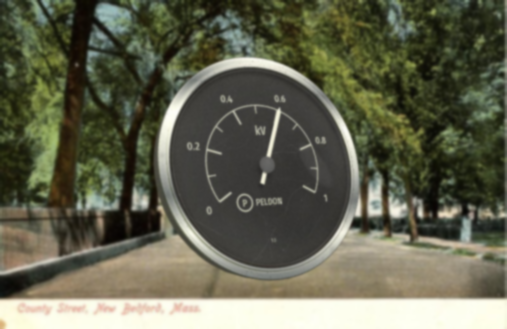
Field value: 0.6 kV
